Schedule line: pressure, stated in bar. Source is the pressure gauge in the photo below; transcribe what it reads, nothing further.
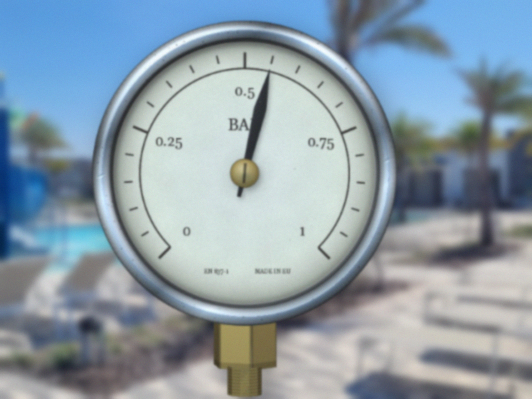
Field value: 0.55 bar
